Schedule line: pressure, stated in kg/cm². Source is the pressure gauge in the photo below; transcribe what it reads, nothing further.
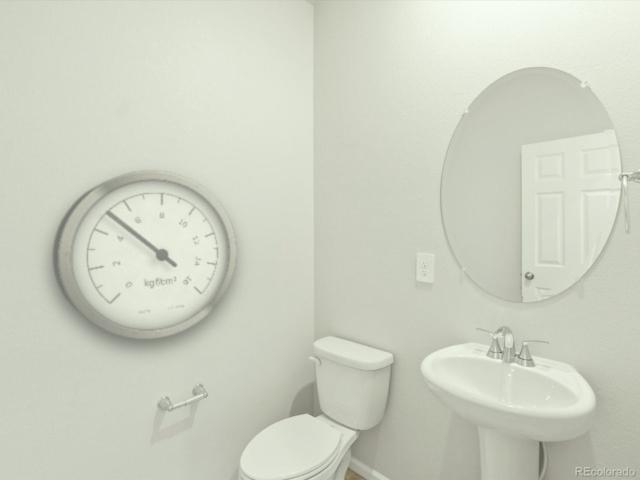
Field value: 5 kg/cm²
